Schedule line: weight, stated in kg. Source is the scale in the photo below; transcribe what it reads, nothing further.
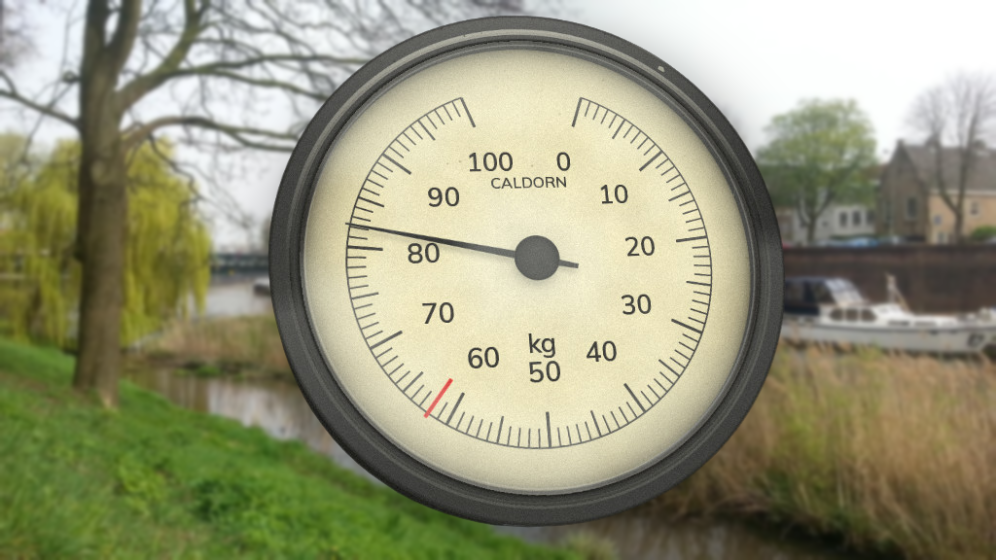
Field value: 82 kg
